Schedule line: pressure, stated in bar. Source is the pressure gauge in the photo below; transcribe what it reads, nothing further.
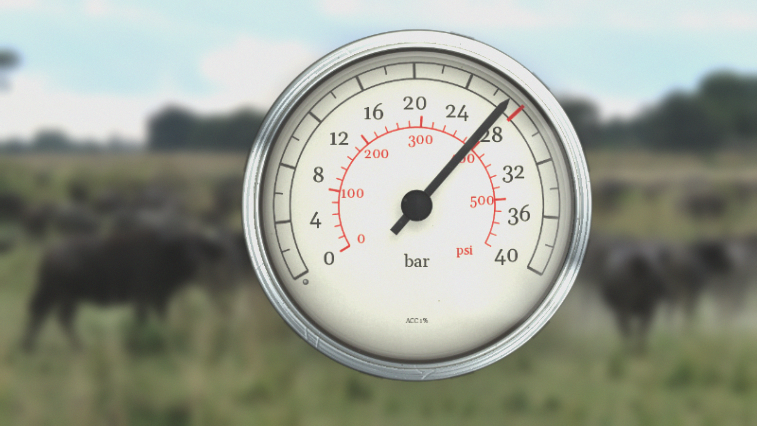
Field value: 27 bar
